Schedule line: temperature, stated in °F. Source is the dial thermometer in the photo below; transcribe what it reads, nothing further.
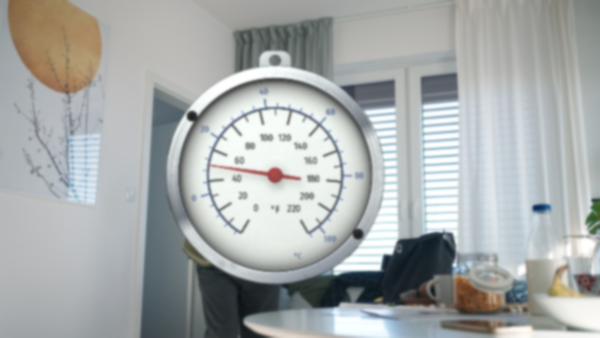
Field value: 50 °F
